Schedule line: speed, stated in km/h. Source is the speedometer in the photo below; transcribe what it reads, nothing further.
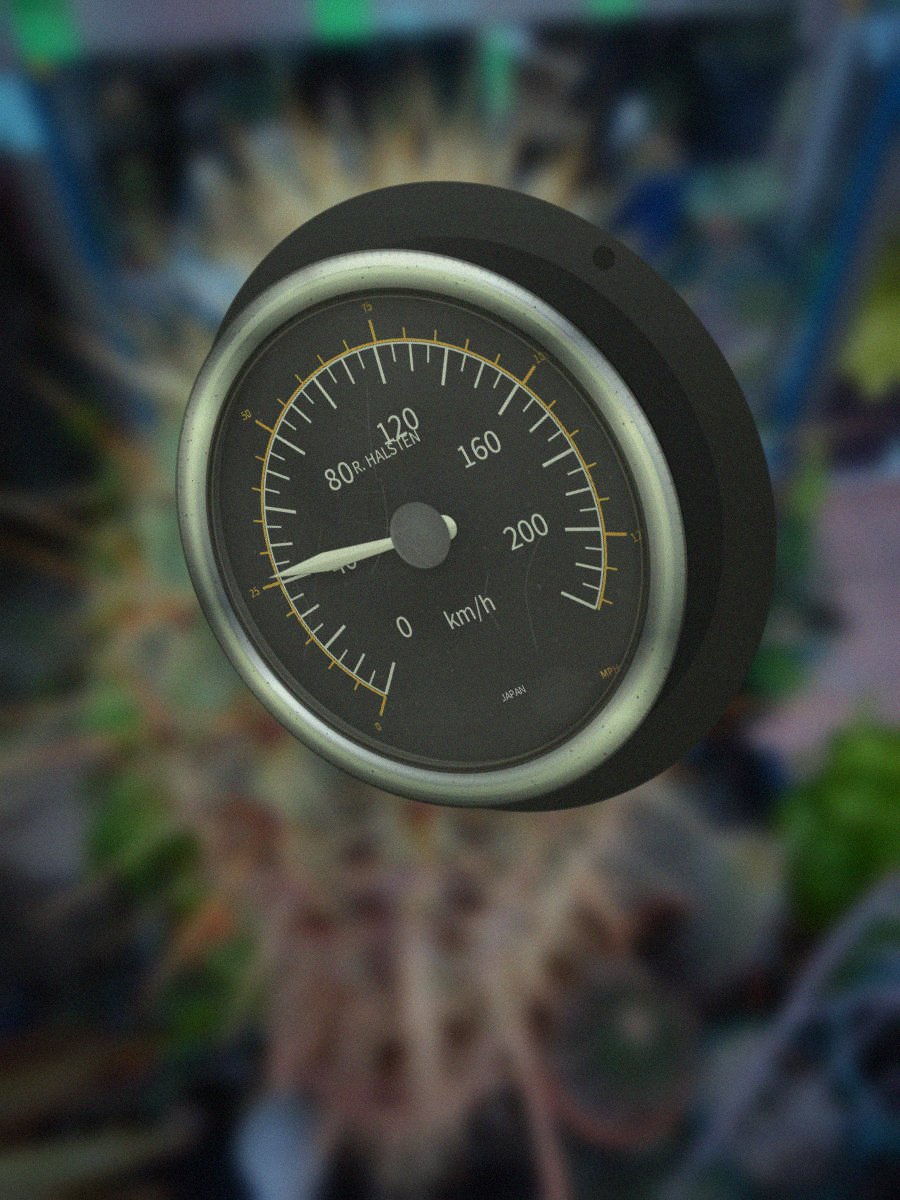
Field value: 42.5 km/h
